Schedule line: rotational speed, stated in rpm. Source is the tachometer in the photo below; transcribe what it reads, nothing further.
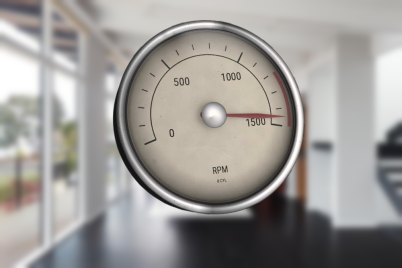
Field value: 1450 rpm
